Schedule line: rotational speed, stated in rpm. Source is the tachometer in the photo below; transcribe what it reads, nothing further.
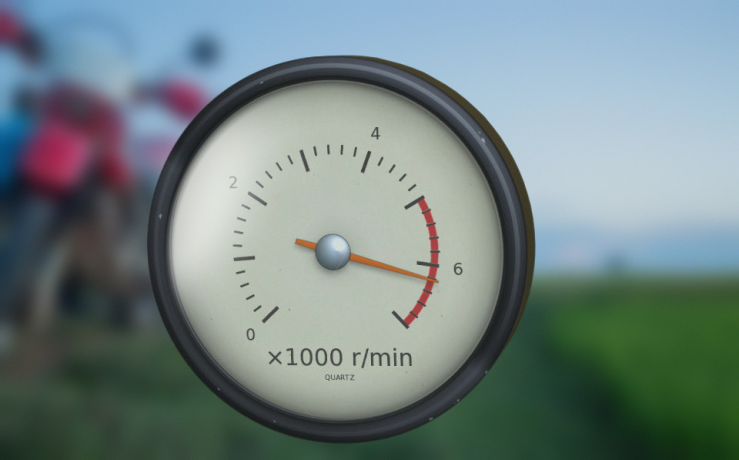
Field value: 6200 rpm
